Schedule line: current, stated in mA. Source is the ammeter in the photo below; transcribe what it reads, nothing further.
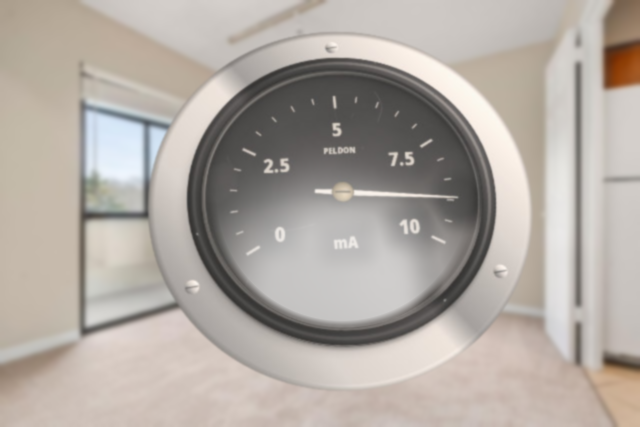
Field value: 9 mA
